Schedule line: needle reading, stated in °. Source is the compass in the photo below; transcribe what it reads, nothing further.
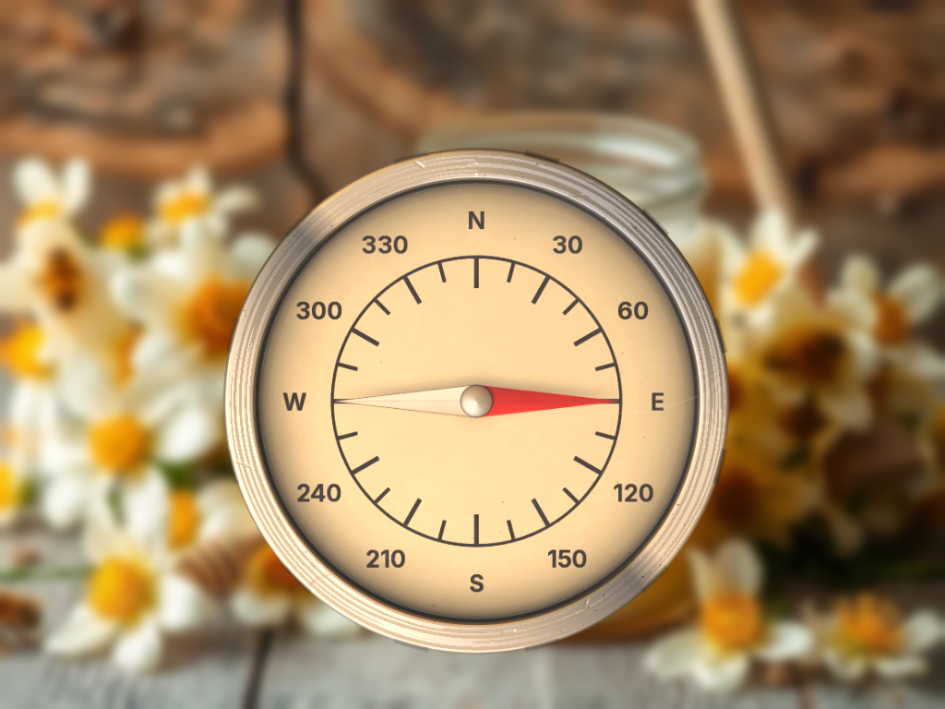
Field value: 90 °
